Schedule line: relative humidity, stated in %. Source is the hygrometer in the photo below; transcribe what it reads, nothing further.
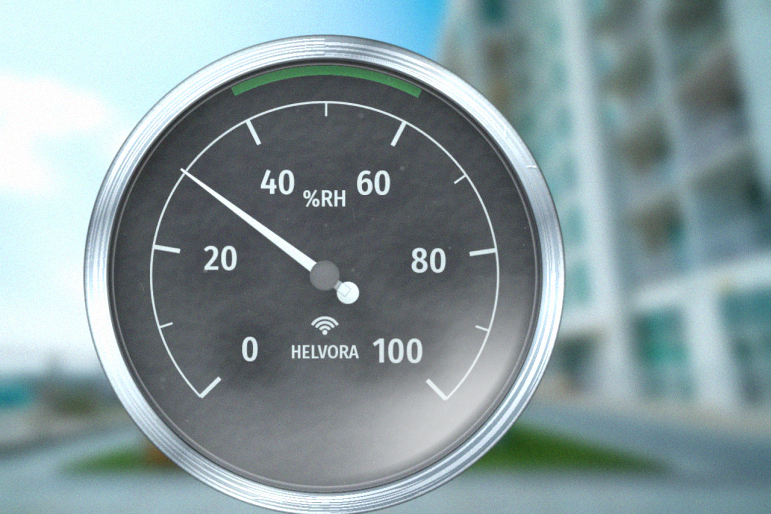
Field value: 30 %
